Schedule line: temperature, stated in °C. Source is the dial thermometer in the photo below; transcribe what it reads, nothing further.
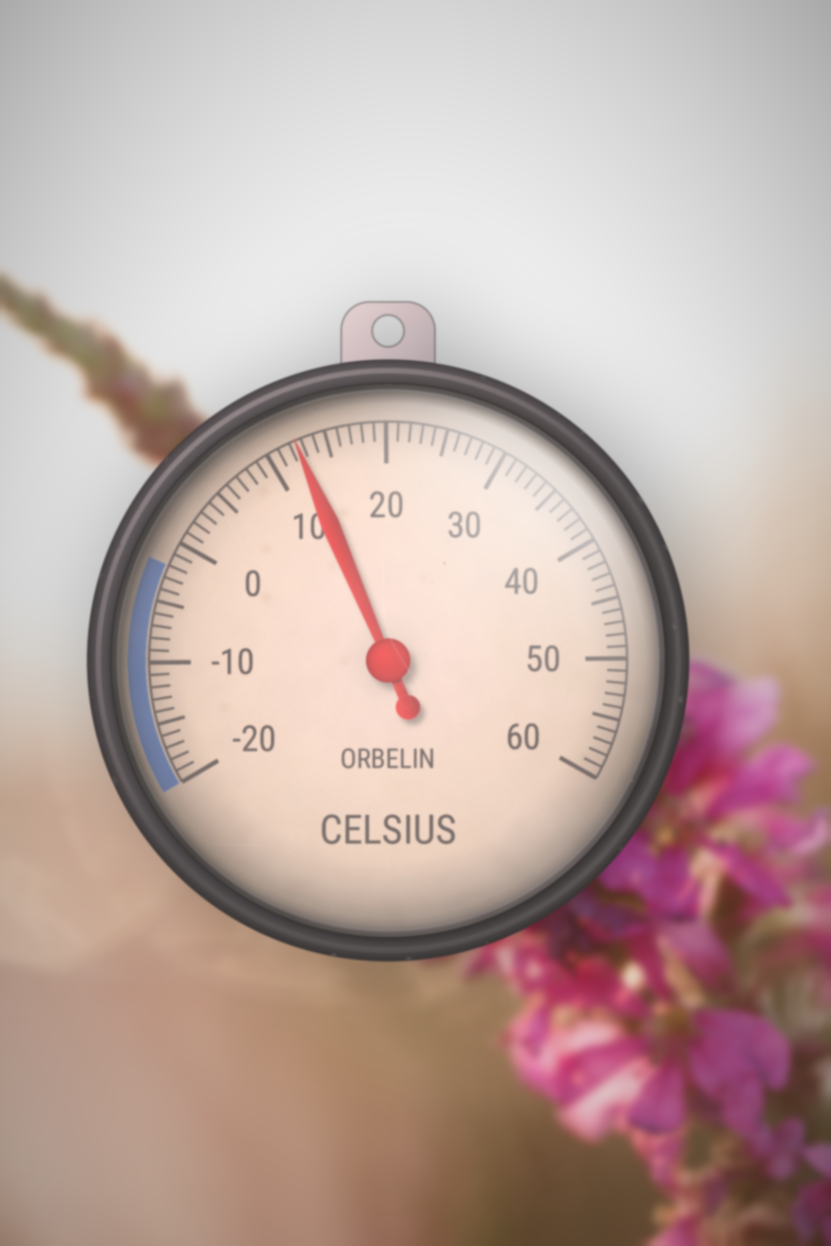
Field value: 12.5 °C
